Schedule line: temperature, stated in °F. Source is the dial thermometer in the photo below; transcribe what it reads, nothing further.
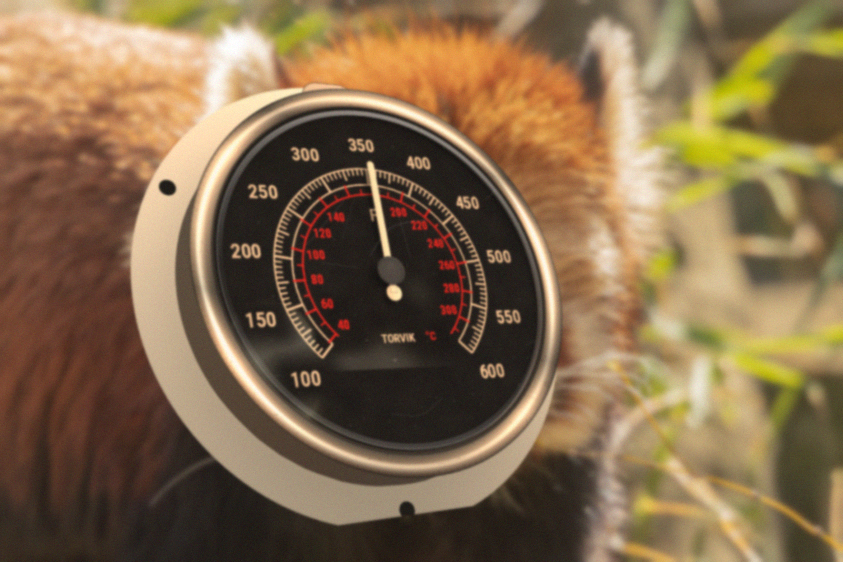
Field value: 350 °F
